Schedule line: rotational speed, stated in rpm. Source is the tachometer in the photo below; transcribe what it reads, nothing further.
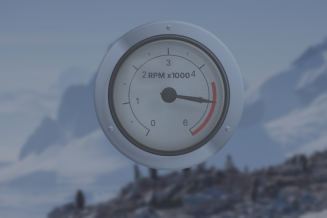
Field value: 5000 rpm
